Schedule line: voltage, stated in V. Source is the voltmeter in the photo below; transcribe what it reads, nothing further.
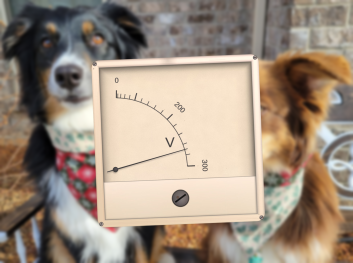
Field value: 270 V
